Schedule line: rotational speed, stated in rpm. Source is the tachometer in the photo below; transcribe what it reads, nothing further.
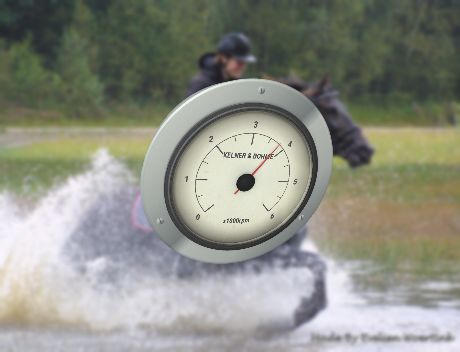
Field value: 3750 rpm
